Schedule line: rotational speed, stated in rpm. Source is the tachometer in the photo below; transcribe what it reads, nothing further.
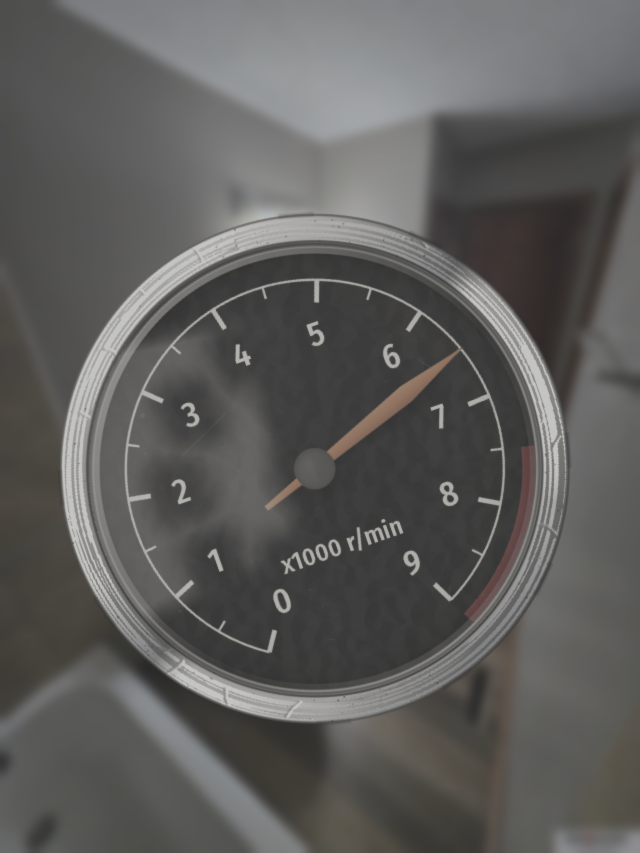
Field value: 6500 rpm
